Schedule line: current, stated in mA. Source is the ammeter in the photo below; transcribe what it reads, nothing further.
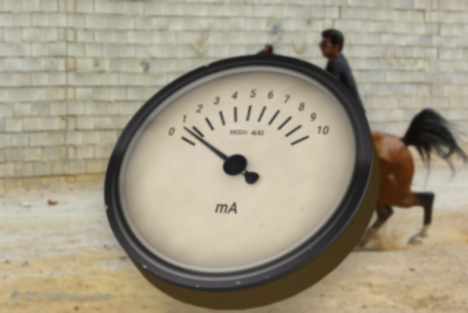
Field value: 0.5 mA
